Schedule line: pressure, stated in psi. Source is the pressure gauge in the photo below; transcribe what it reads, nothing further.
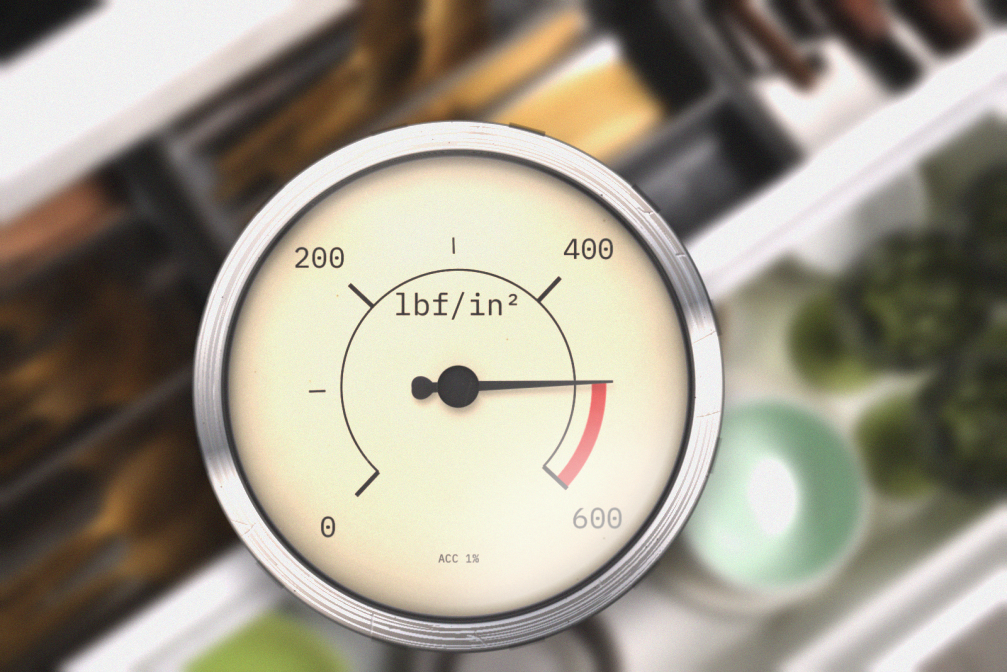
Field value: 500 psi
